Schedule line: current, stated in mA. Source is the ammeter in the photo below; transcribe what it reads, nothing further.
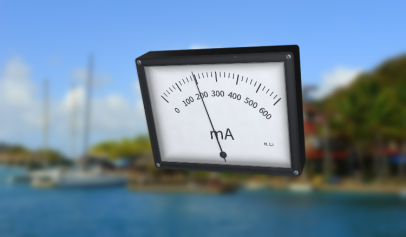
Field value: 200 mA
